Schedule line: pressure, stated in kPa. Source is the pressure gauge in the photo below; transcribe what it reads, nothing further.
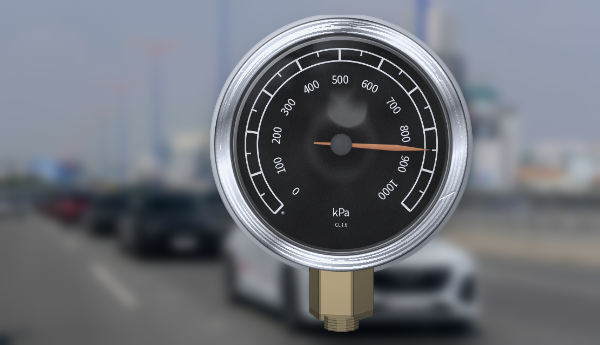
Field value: 850 kPa
